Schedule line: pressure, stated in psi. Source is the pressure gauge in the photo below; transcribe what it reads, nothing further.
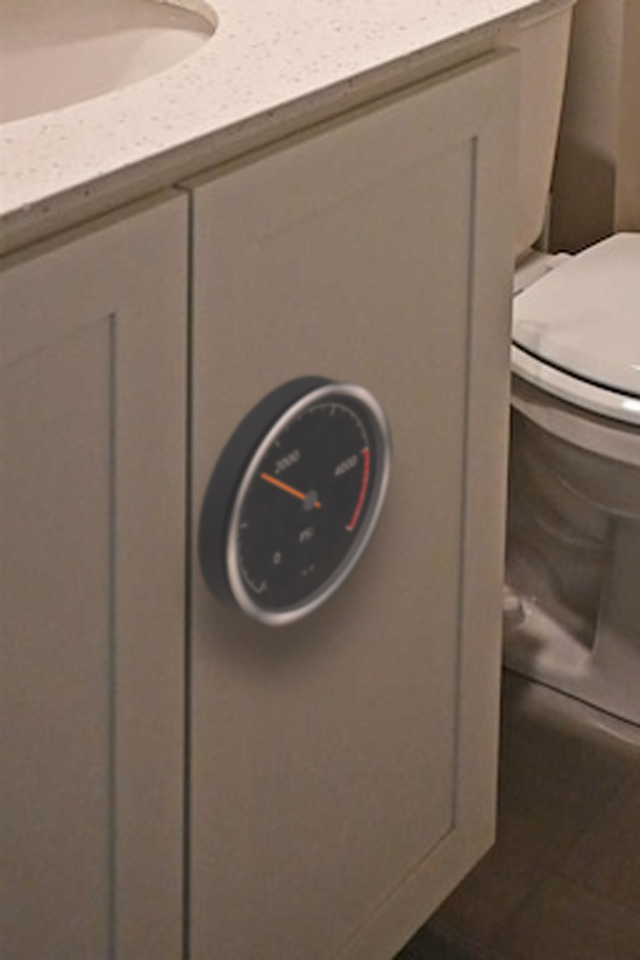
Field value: 1600 psi
